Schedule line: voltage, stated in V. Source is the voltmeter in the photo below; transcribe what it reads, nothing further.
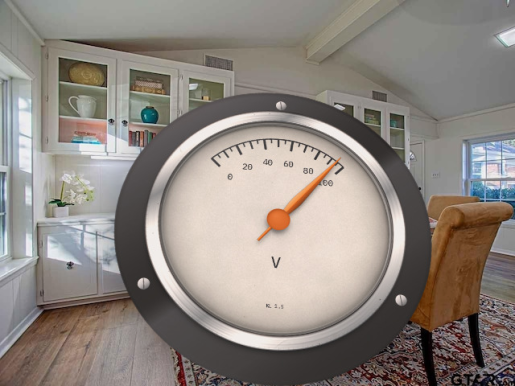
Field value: 95 V
